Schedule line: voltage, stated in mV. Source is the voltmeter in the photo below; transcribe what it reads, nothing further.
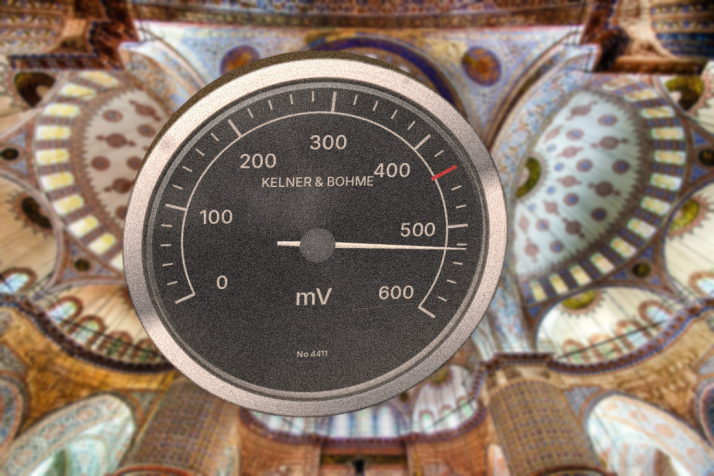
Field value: 520 mV
